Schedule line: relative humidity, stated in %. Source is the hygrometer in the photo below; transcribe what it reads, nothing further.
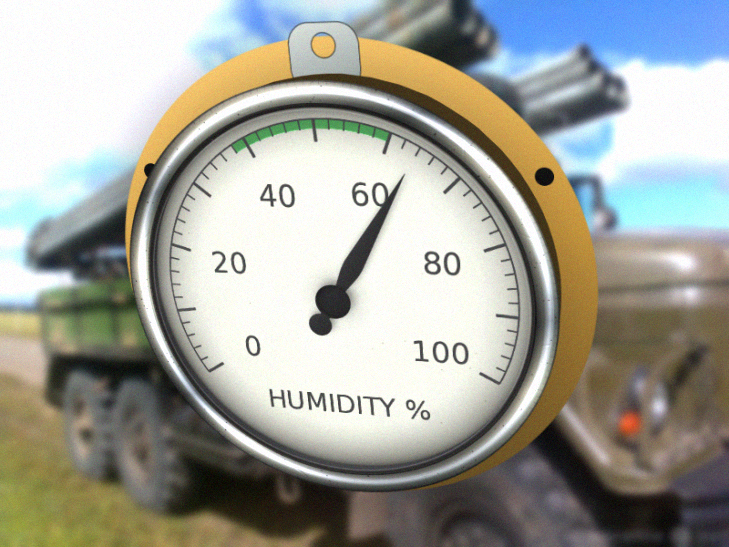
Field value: 64 %
